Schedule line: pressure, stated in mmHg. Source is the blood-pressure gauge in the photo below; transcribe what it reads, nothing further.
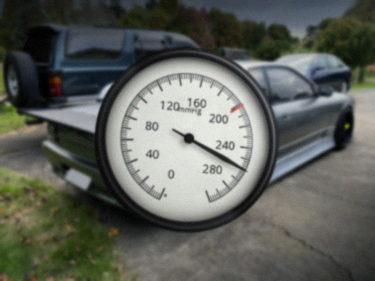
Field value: 260 mmHg
